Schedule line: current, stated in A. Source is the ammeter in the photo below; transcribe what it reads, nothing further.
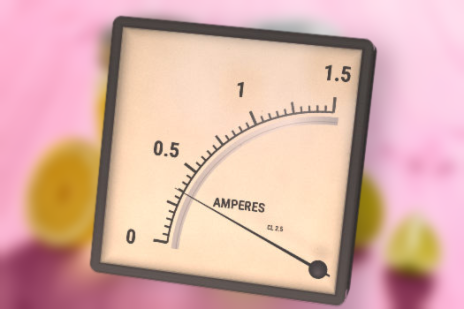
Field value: 0.35 A
